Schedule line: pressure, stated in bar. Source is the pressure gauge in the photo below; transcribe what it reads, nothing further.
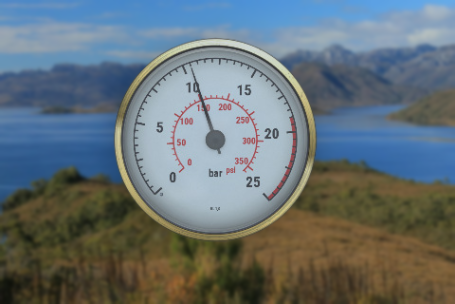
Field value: 10.5 bar
